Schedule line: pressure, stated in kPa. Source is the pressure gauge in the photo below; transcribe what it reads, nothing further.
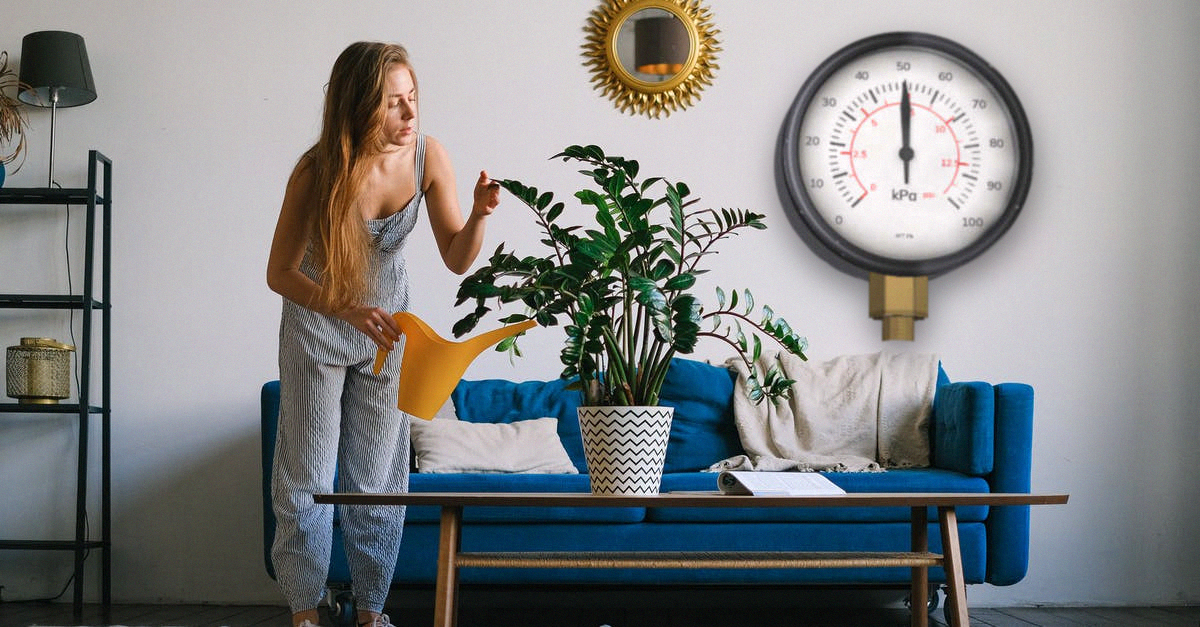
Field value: 50 kPa
